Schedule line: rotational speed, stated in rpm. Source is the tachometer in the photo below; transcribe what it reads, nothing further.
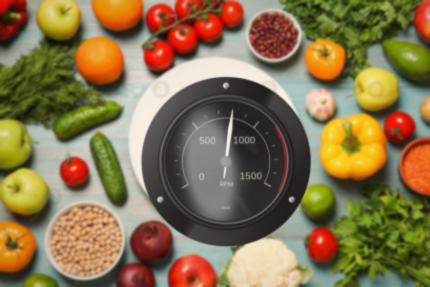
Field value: 800 rpm
